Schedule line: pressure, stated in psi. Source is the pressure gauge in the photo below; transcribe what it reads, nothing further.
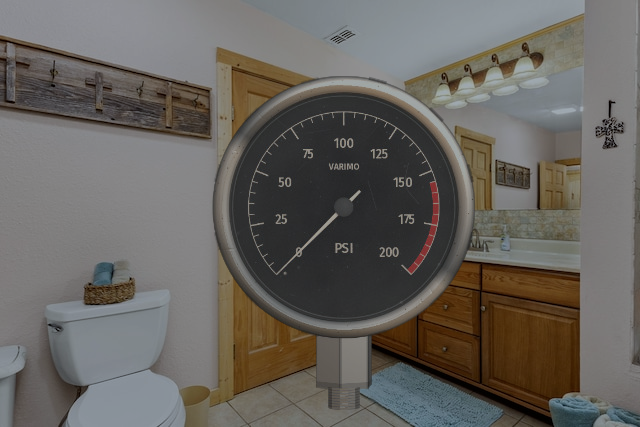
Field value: 0 psi
